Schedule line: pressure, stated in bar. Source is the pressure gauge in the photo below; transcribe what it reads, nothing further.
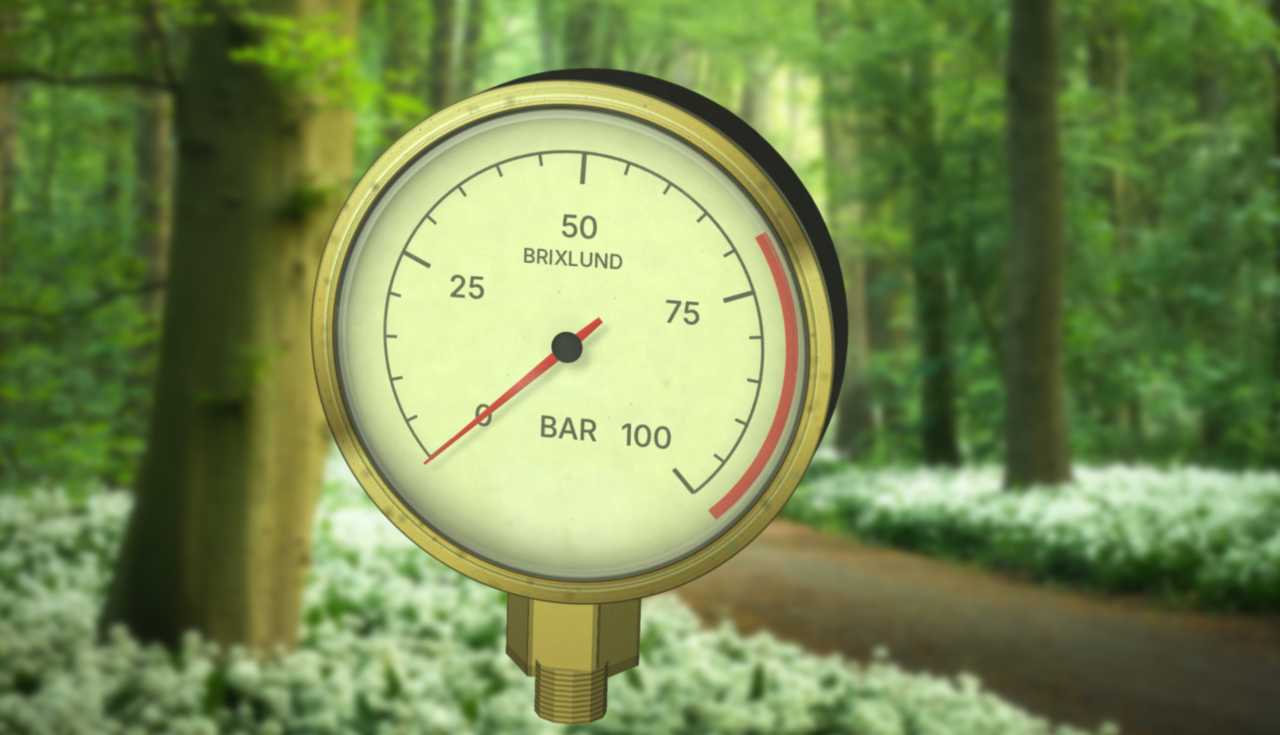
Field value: 0 bar
